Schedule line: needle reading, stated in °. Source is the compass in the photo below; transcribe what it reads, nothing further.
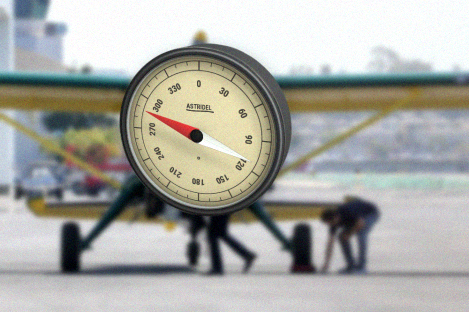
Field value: 290 °
